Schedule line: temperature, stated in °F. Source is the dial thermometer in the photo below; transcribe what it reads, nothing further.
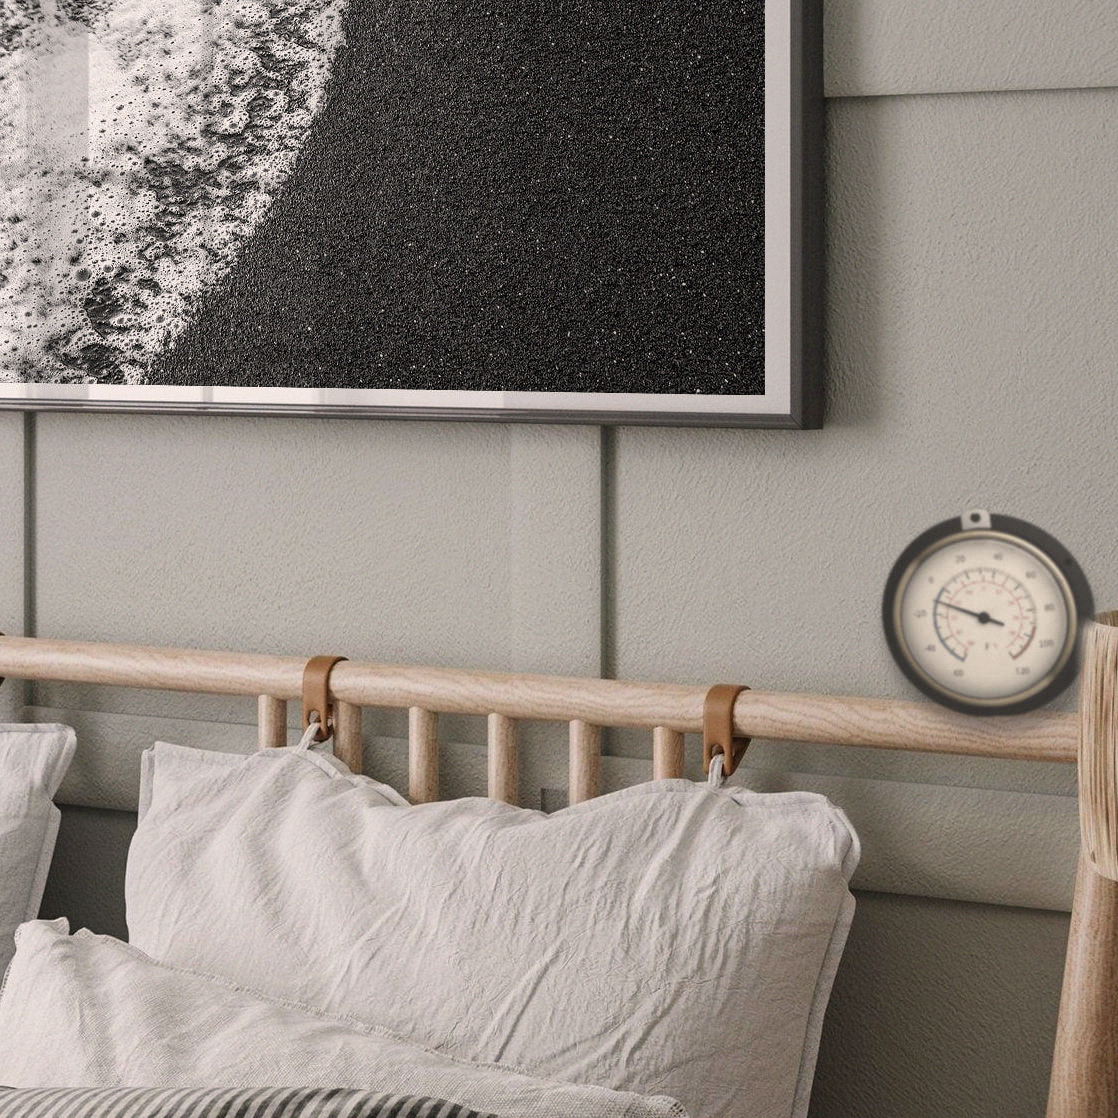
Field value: -10 °F
